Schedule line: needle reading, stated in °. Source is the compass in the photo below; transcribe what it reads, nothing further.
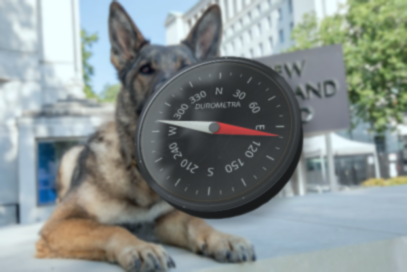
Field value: 100 °
